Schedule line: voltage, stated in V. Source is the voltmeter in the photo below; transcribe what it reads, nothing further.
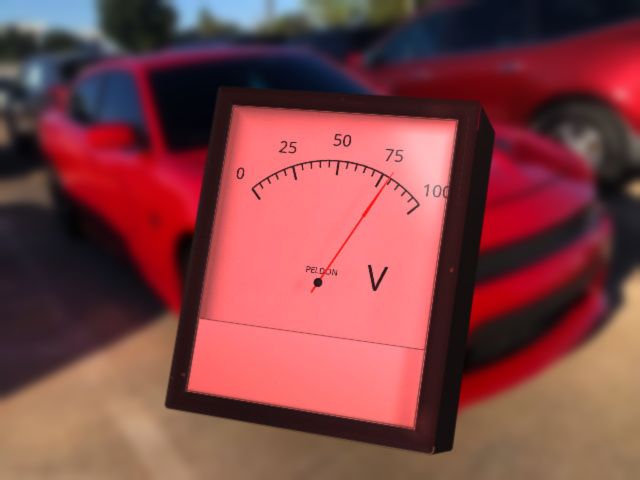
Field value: 80 V
